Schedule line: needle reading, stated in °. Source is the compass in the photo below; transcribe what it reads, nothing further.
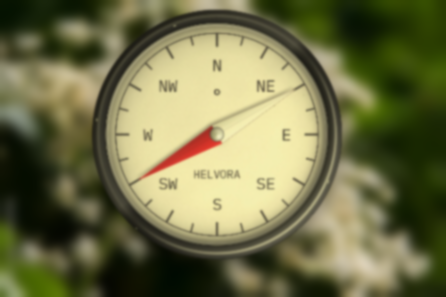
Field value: 240 °
